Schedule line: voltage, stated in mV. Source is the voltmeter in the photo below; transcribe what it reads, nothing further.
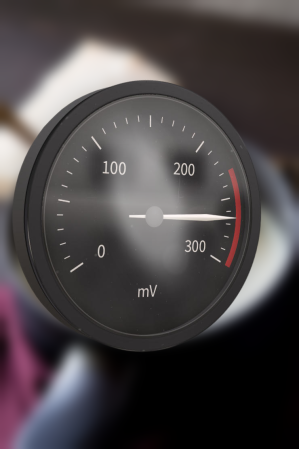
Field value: 265 mV
